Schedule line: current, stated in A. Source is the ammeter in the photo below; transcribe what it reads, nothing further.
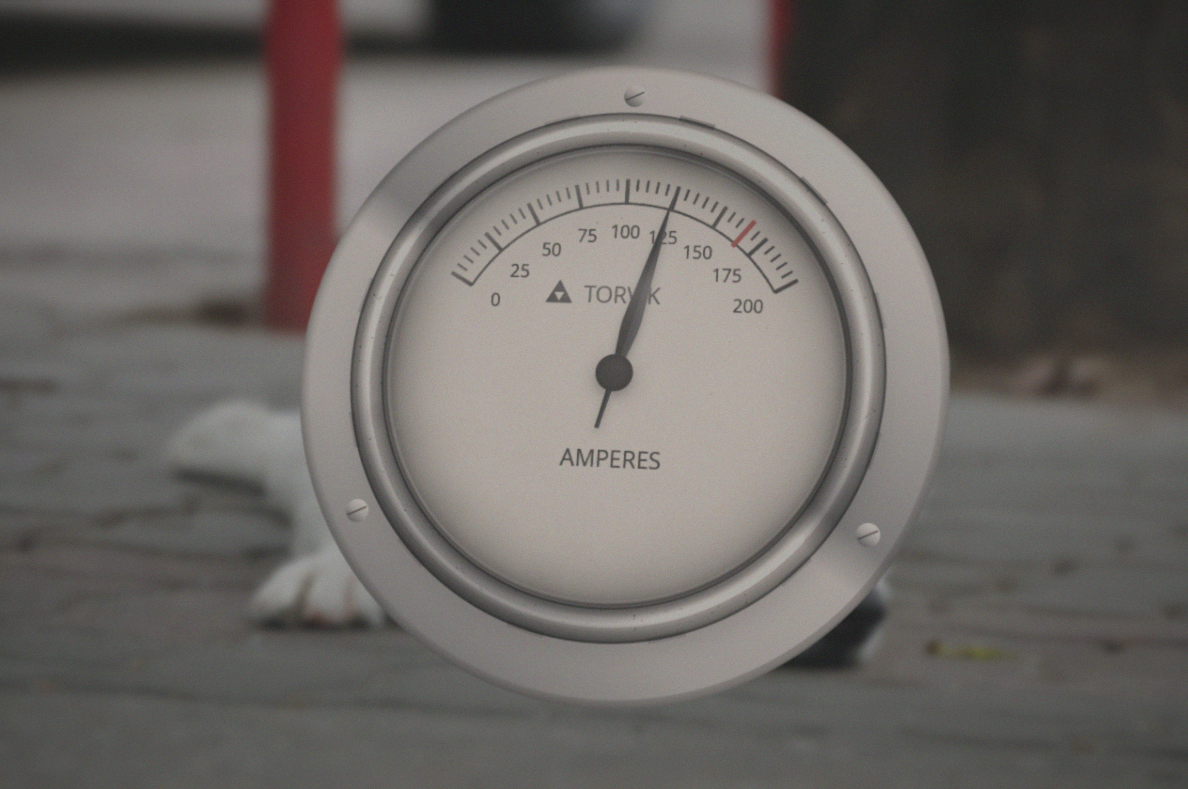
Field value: 125 A
